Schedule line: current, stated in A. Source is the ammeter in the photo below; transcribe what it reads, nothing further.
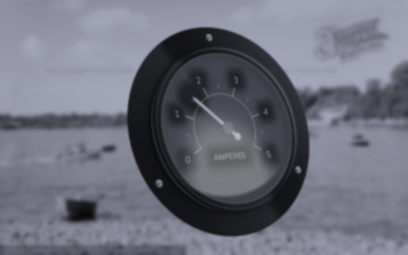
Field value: 1.5 A
